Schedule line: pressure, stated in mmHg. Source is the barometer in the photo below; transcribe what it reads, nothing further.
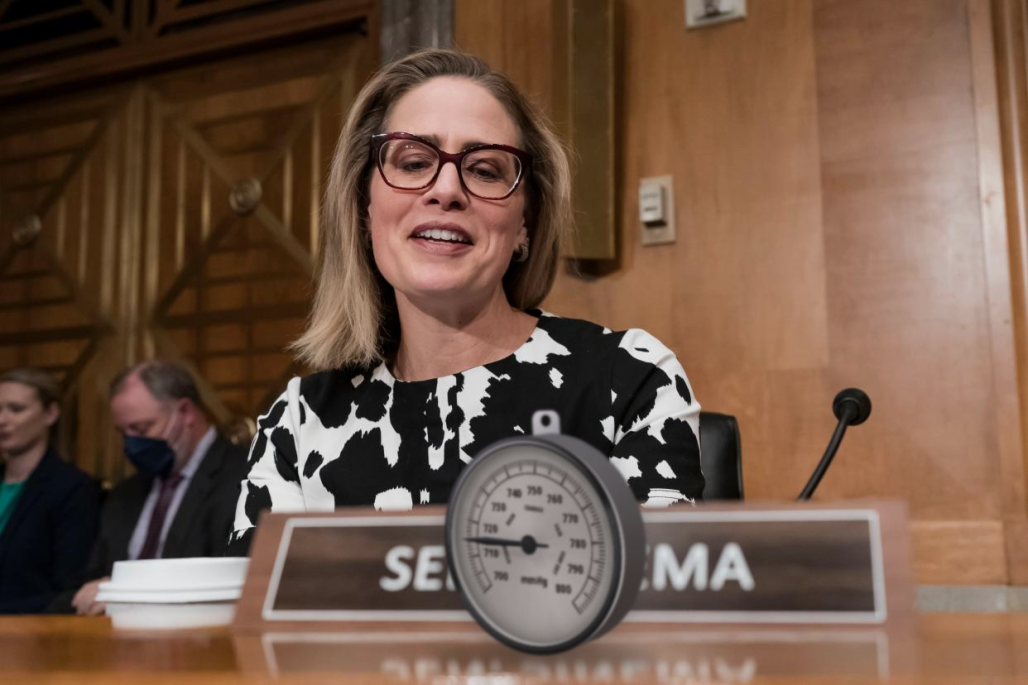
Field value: 715 mmHg
